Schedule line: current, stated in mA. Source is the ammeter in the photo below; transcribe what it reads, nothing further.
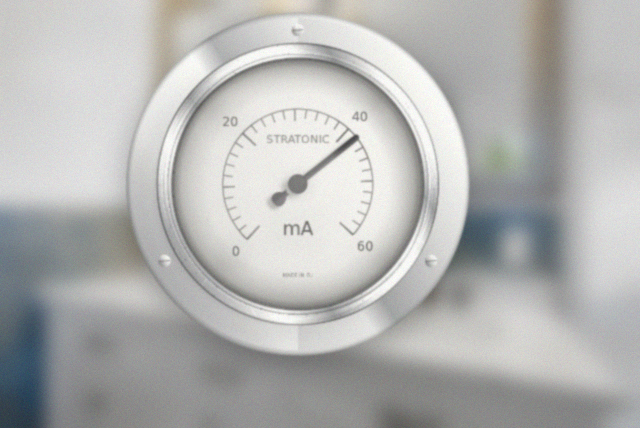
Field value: 42 mA
